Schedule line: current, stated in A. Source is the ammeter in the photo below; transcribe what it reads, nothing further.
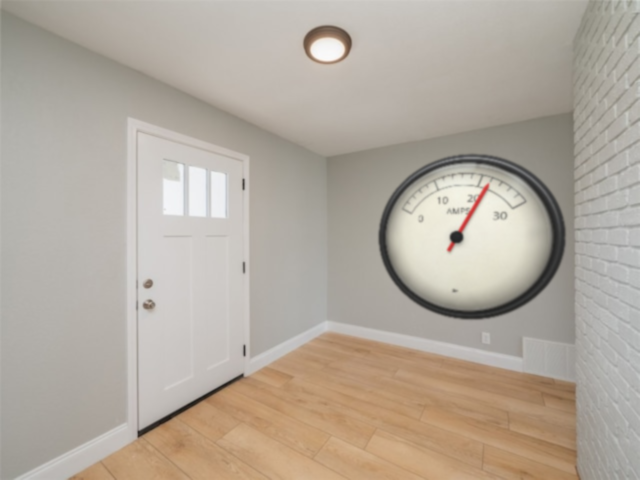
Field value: 22 A
